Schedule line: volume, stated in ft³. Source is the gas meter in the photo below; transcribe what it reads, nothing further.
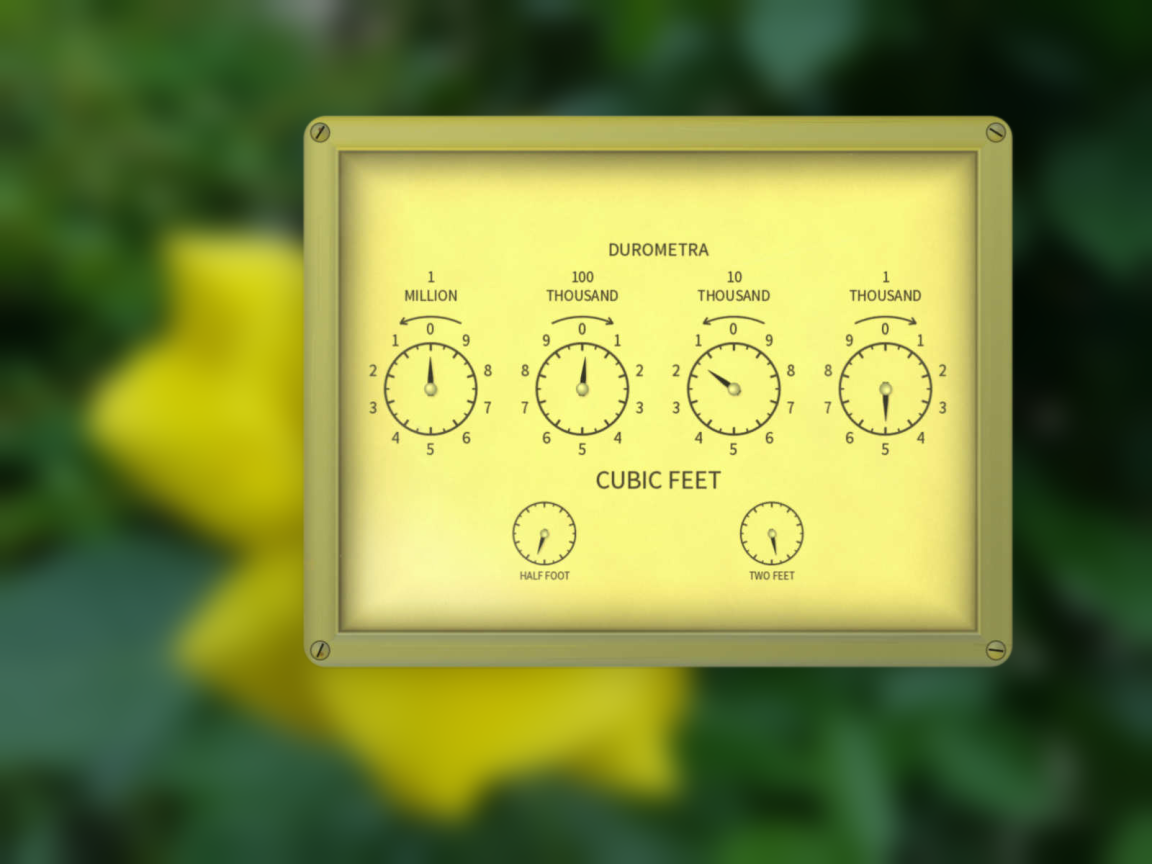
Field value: 1500 ft³
